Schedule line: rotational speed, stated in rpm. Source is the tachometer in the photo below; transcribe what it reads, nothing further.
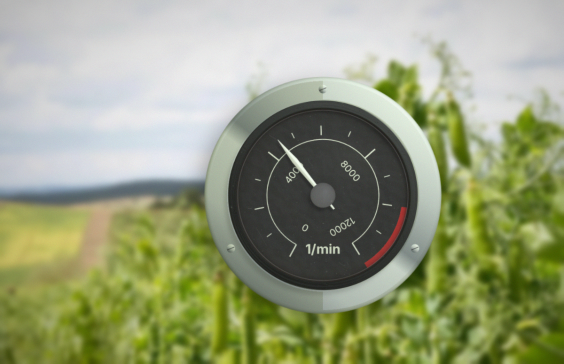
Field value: 4500 rpm
